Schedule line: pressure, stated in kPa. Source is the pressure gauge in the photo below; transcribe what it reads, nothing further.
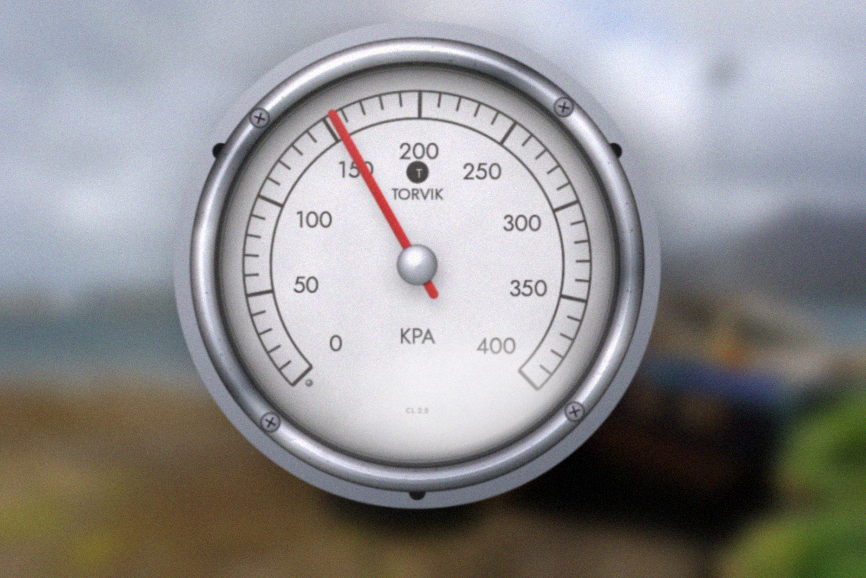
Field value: 155 kPa
